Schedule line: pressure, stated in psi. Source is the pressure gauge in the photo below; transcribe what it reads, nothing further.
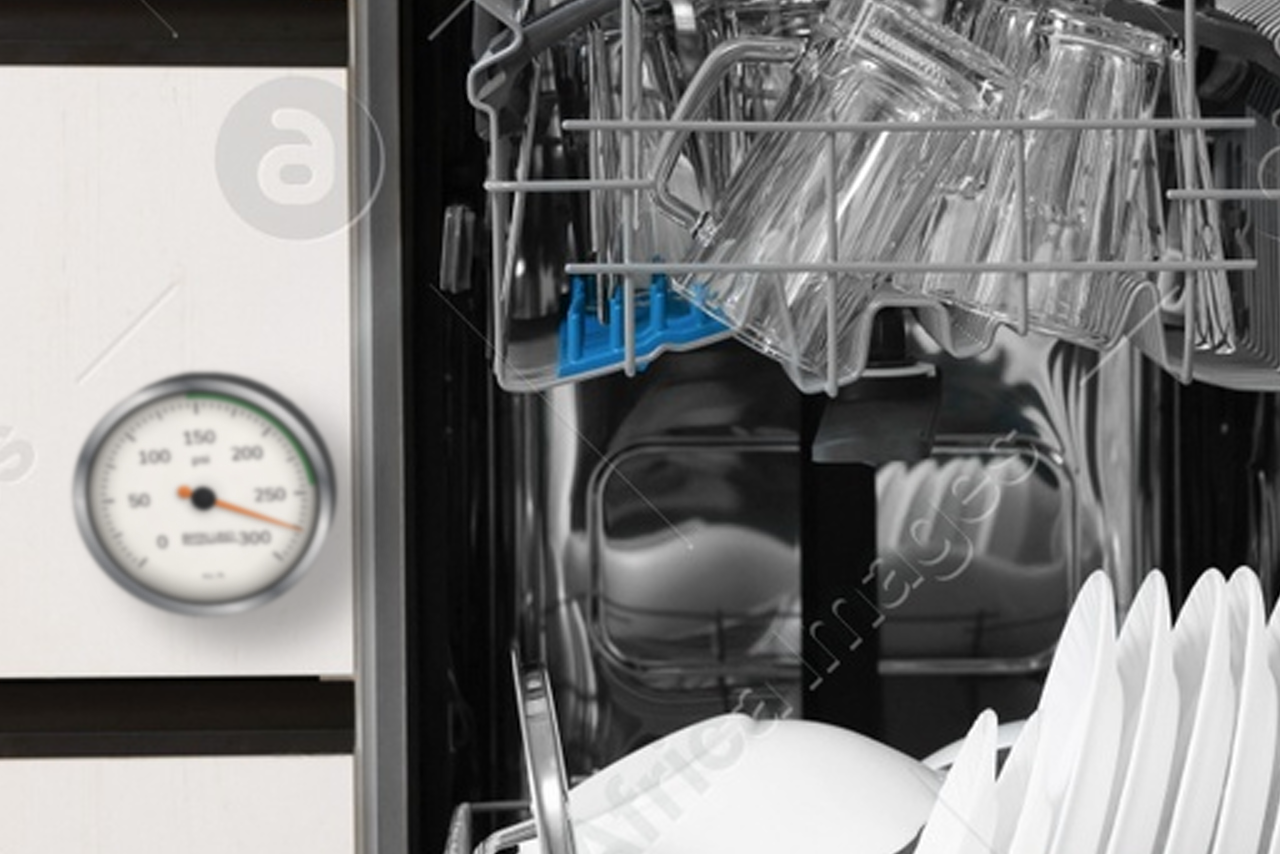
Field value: 275 psi
